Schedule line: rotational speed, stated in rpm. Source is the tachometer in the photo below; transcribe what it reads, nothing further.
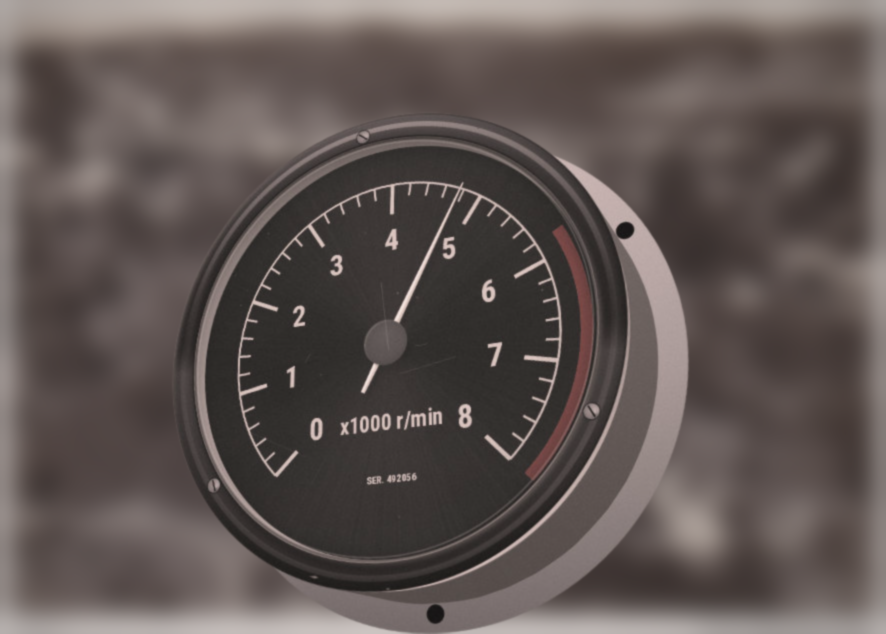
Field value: 4800 rpm
